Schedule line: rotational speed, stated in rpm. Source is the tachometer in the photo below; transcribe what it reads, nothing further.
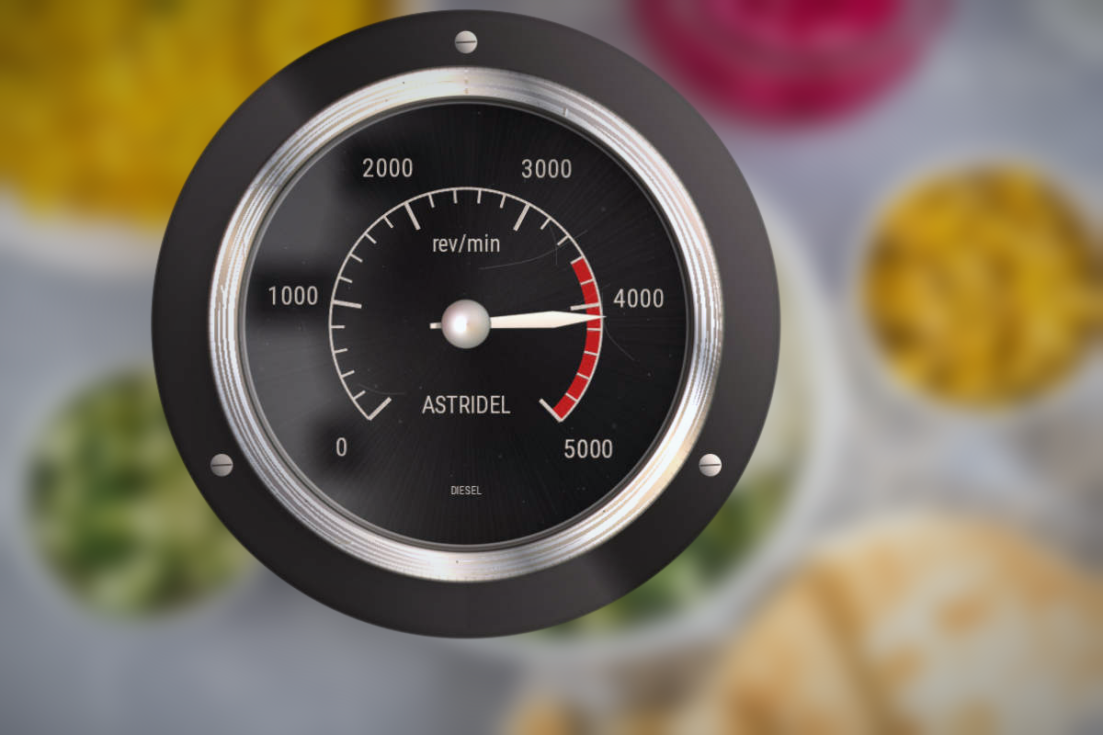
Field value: 4100 rpm
